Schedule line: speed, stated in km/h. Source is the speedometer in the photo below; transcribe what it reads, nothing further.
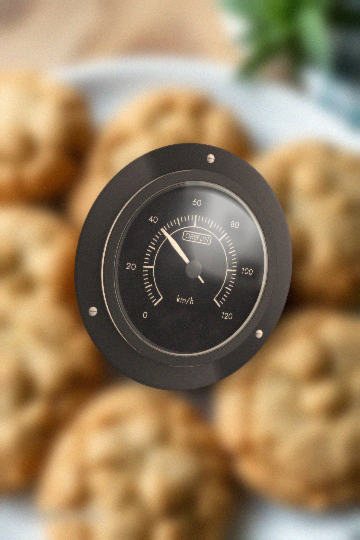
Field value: 40 km/h
